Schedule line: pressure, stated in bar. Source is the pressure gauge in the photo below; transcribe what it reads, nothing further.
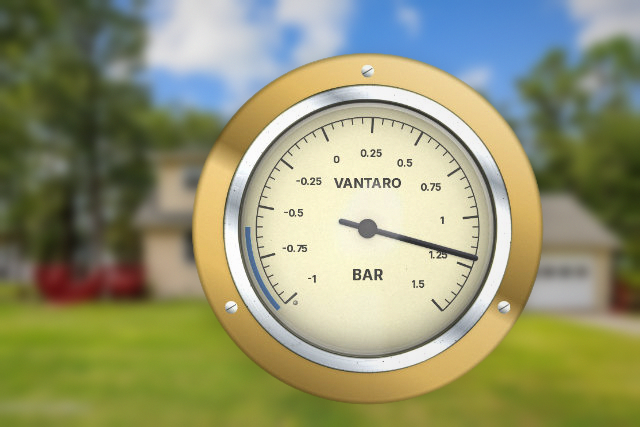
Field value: 1.2 bar
